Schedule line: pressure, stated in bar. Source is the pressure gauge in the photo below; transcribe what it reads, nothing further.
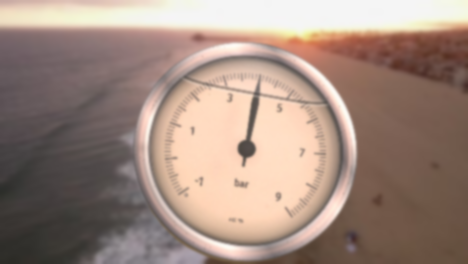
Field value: 4 bar
